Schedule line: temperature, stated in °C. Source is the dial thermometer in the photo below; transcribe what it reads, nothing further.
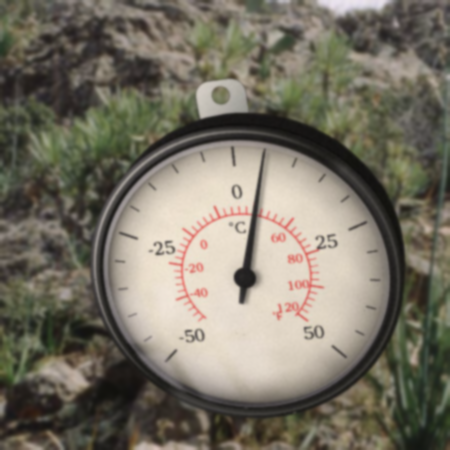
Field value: 5 °C
